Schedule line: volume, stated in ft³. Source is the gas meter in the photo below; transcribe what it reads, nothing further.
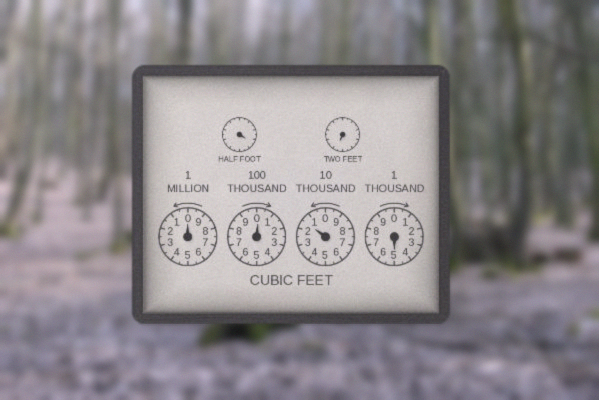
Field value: 1500 ft³
